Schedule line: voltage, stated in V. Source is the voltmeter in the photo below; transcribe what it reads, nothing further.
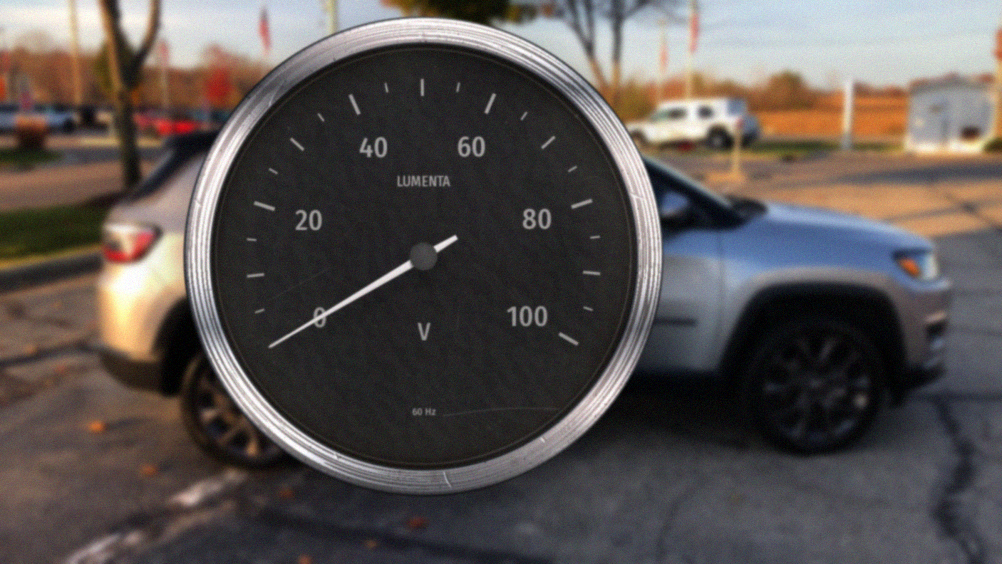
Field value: 0 V
